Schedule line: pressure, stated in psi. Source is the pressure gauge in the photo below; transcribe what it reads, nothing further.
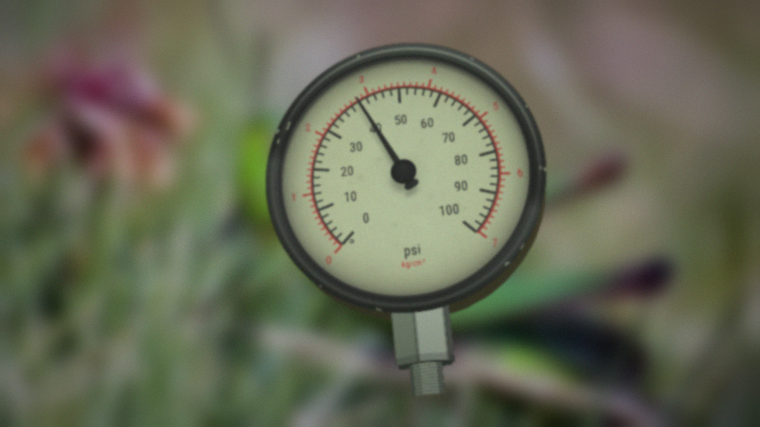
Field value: 40 psi
